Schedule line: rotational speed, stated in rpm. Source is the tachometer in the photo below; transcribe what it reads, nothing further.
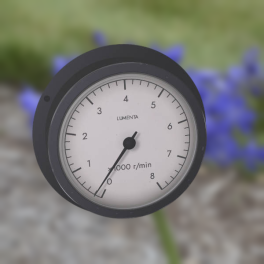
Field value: 200 rpm
